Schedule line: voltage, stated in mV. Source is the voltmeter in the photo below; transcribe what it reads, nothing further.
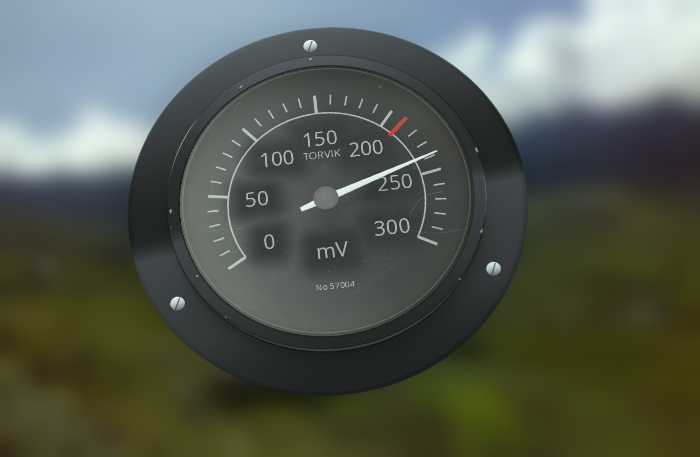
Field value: 240 mV
